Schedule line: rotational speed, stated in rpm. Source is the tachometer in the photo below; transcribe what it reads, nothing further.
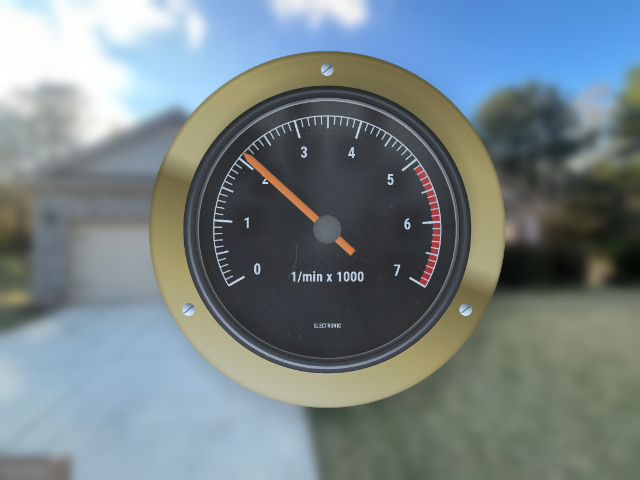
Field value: 2100 rpm
